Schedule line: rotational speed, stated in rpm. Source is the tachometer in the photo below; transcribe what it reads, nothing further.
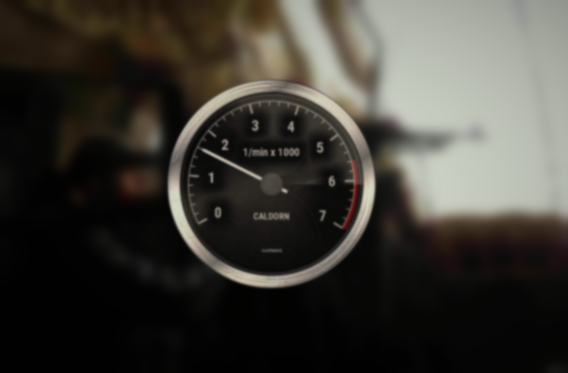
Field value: 1600 rpm
